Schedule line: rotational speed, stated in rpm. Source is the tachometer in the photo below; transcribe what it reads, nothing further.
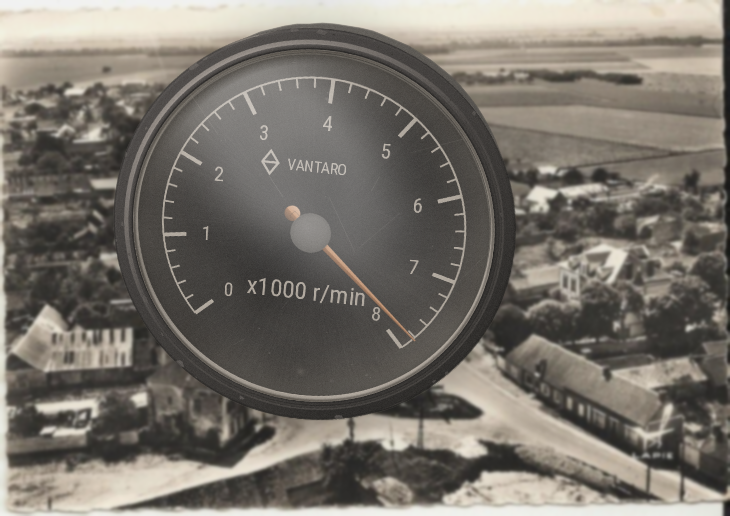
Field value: 7800 rpm
